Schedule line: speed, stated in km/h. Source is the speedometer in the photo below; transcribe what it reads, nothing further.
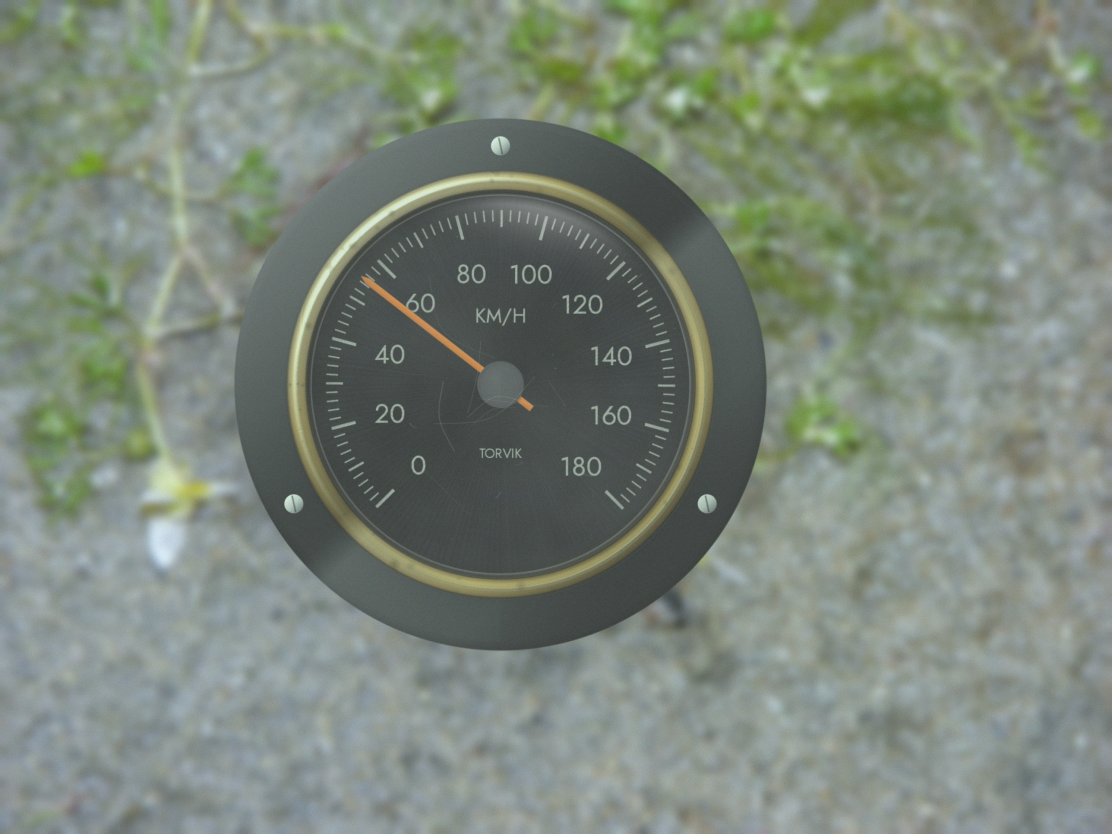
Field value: 55 km/h
